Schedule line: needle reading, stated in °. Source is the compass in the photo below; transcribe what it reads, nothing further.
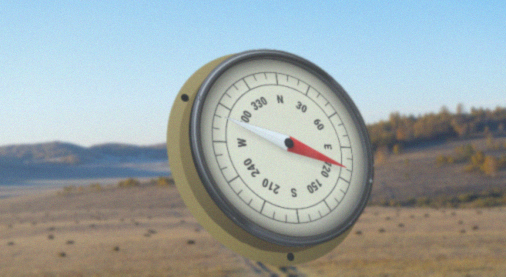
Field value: 110 °
